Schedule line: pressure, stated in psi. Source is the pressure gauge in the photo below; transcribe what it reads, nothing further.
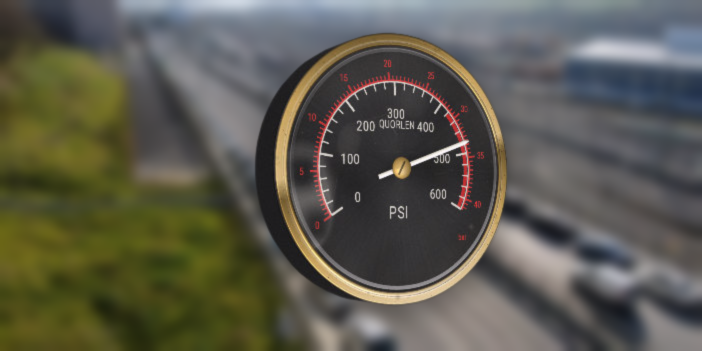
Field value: 480 psi
